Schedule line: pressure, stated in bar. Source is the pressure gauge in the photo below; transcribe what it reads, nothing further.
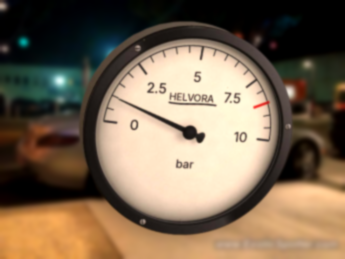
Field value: 1 bar
